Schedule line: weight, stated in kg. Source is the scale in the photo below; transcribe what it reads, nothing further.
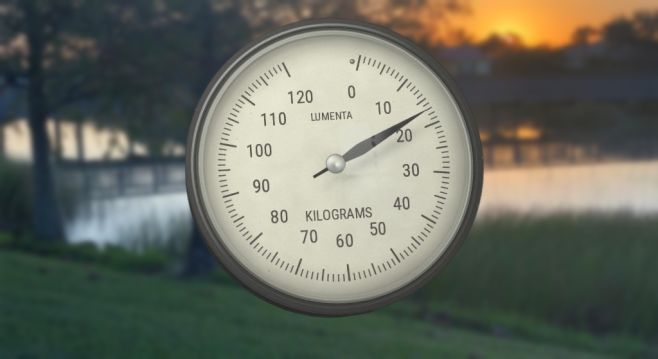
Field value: 17 kg
